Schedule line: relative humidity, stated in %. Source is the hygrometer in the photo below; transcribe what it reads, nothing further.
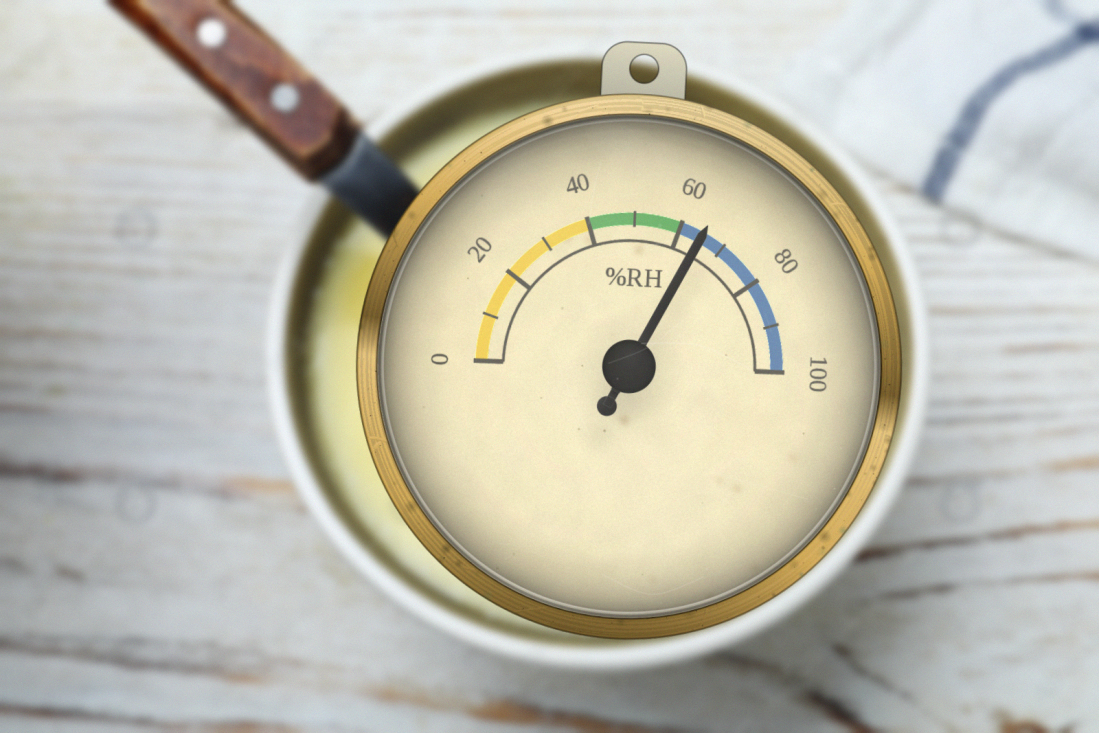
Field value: 65 %
